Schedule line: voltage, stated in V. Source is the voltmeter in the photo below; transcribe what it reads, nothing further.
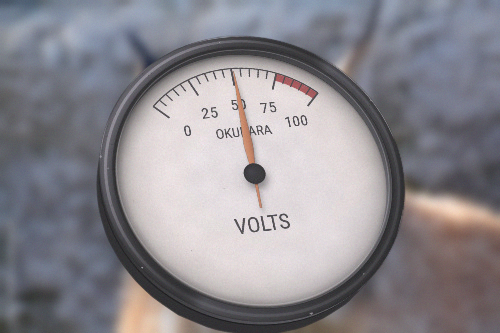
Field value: 50 V
